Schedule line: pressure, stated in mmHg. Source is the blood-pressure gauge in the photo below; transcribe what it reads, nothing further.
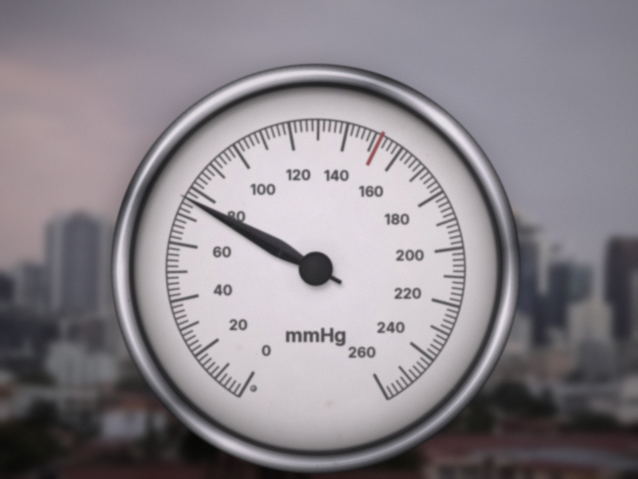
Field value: 76 mmHg
